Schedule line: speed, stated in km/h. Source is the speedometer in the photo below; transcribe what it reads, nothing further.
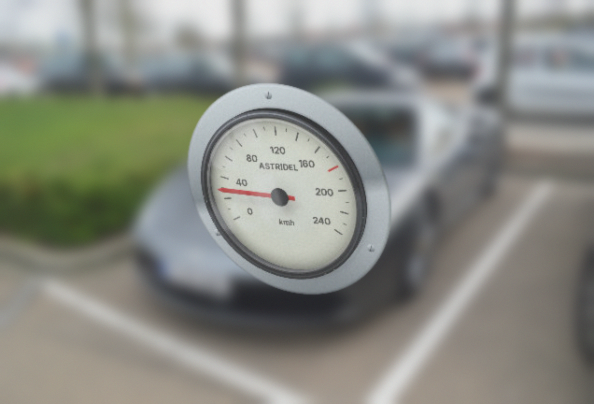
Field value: 30 km/h
